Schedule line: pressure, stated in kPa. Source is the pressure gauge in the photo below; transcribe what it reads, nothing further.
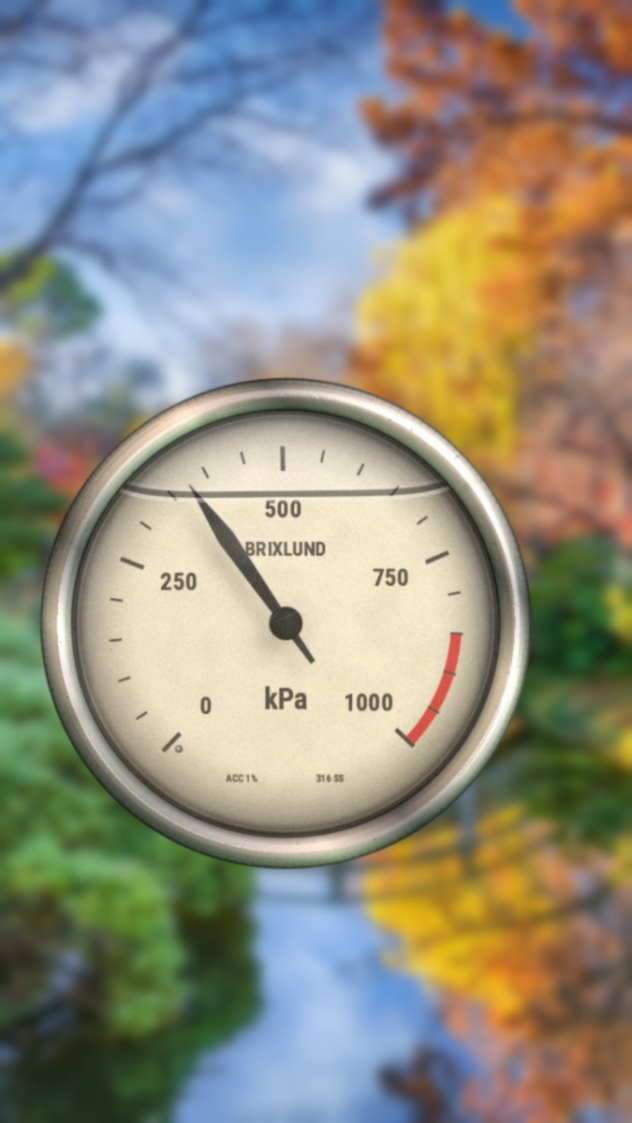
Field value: 375 kPa
